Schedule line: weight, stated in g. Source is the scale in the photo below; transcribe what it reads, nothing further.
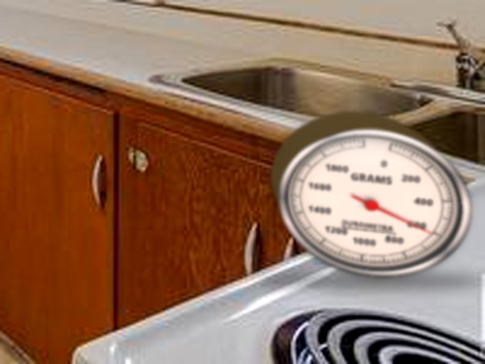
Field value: 600 g
